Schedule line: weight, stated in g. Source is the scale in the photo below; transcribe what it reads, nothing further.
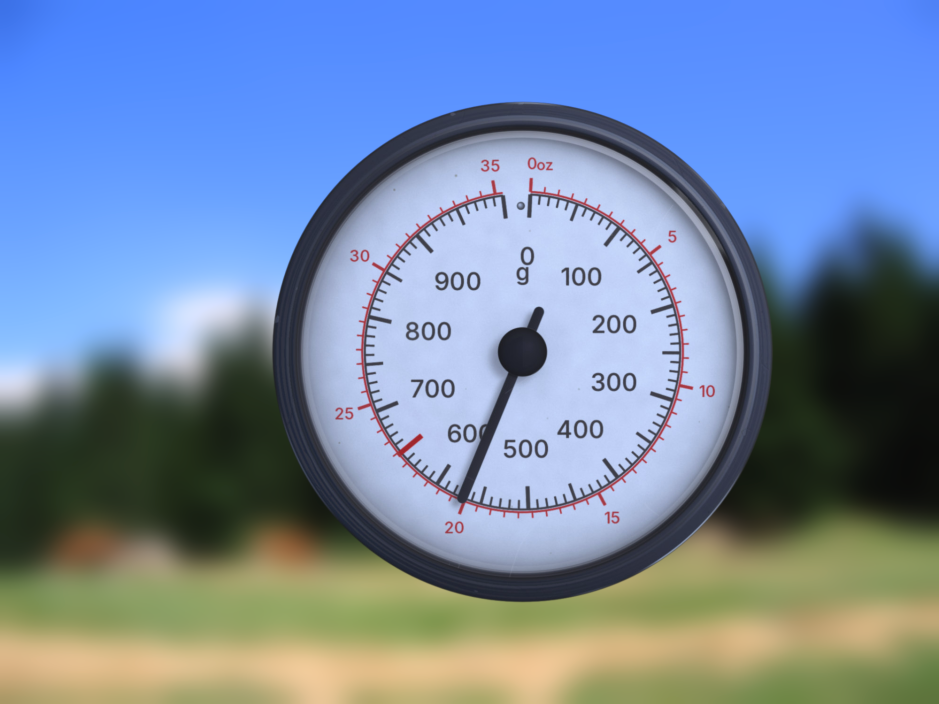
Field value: 570 g
